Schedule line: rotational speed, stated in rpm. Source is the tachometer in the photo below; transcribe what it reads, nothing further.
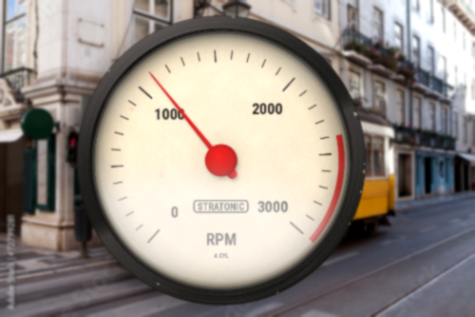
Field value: 1100 rpm
